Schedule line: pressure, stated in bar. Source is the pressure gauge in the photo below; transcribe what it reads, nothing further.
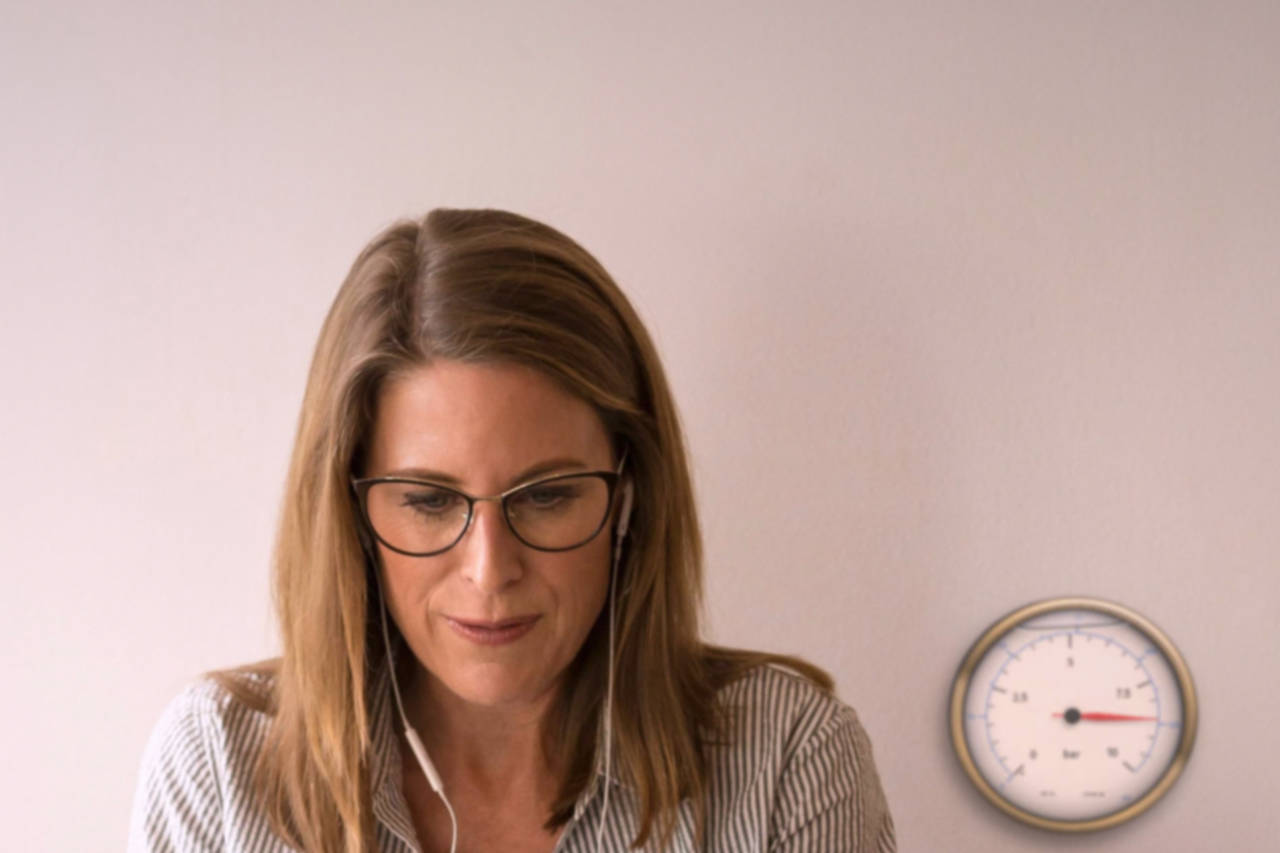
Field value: 8.5 bar
